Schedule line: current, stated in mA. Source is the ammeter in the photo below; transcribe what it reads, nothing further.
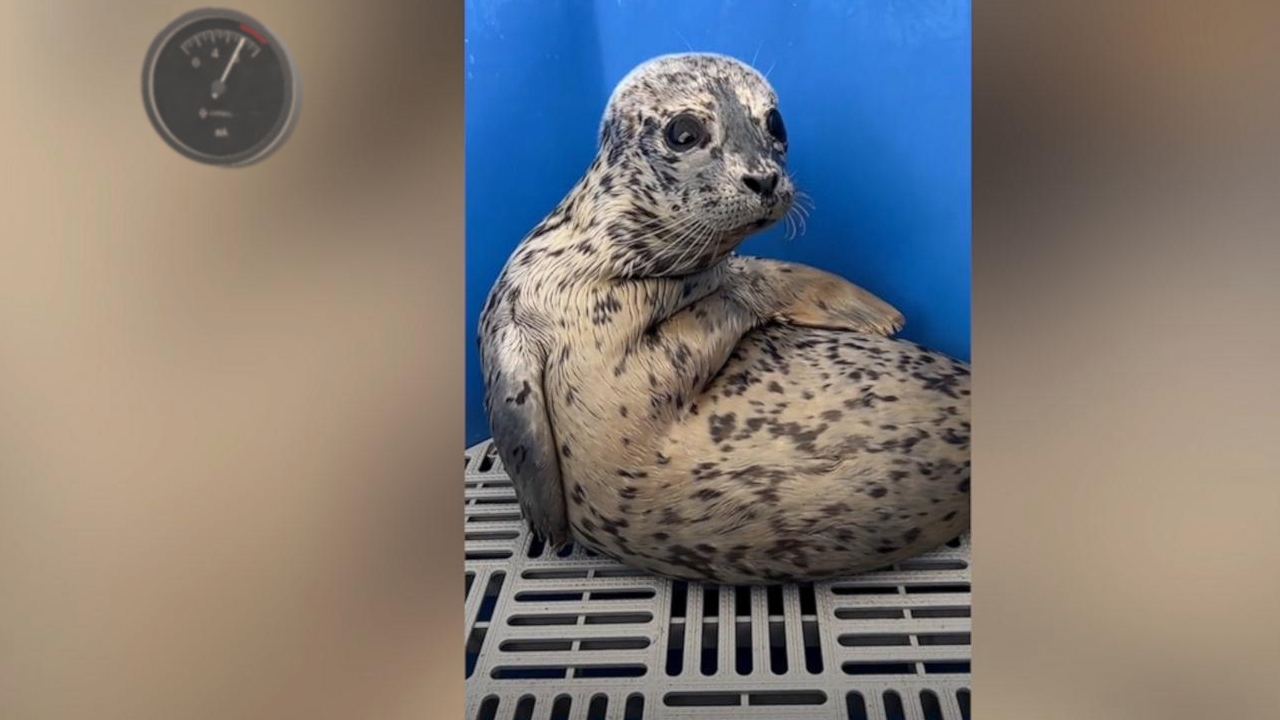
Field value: 8 mA
